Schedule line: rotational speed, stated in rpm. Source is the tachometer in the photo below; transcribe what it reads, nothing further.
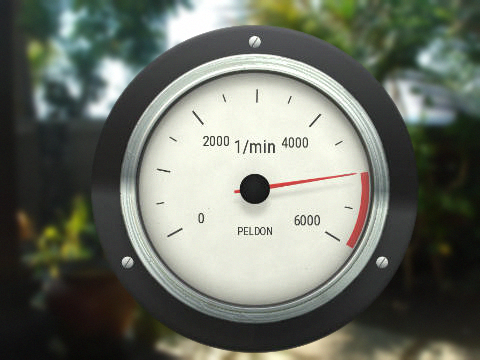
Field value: 5000 rpm
